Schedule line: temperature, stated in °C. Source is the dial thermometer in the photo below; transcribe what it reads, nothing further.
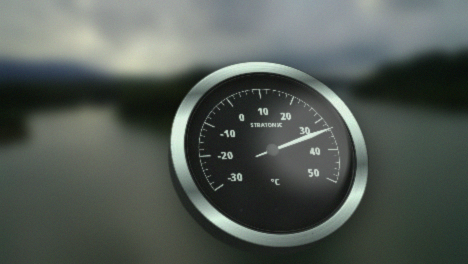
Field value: 34 °C
